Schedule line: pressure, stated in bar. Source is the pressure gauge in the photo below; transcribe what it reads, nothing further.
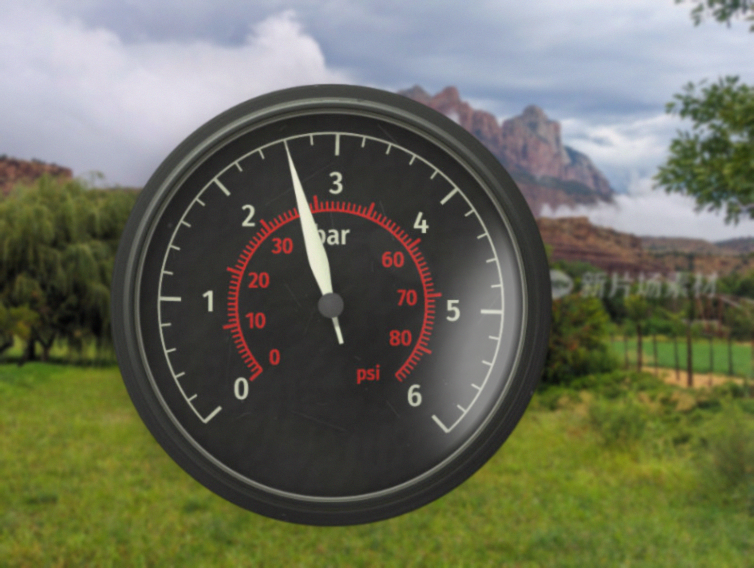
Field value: 2.6 bar
